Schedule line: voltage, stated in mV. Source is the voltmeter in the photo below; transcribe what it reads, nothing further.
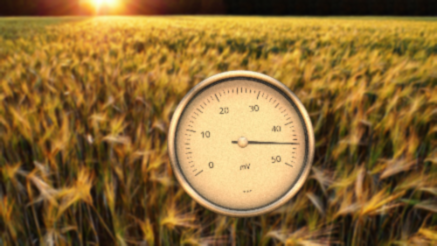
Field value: 45 mV
